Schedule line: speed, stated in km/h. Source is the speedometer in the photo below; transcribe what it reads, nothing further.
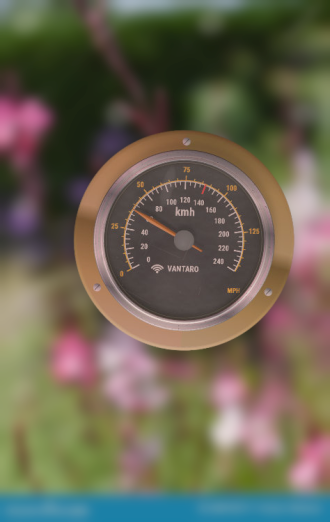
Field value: 60 km/h
